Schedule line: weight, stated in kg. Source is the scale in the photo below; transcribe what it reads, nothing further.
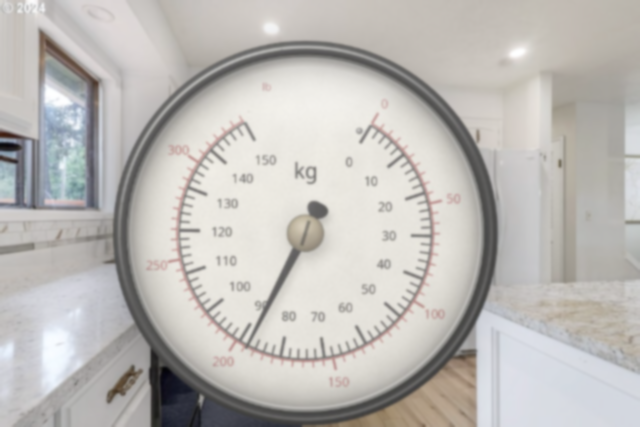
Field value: 88 kg
